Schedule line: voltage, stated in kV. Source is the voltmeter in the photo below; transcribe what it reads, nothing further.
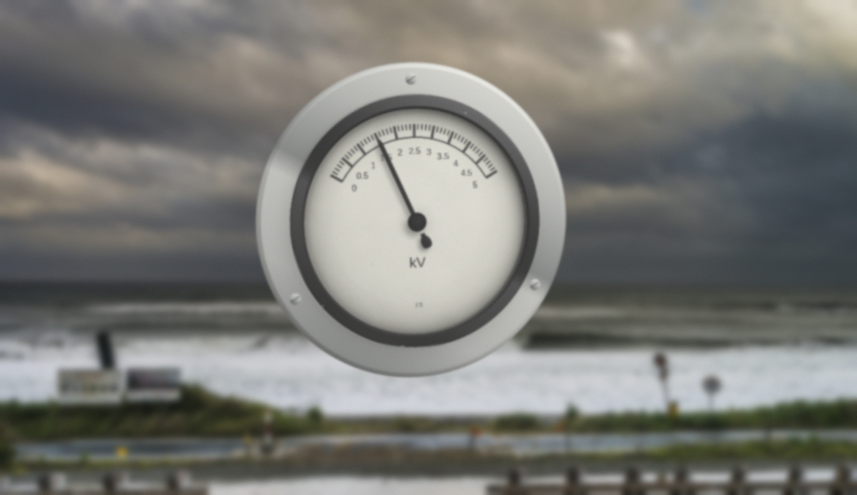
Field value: 1.5 kV
